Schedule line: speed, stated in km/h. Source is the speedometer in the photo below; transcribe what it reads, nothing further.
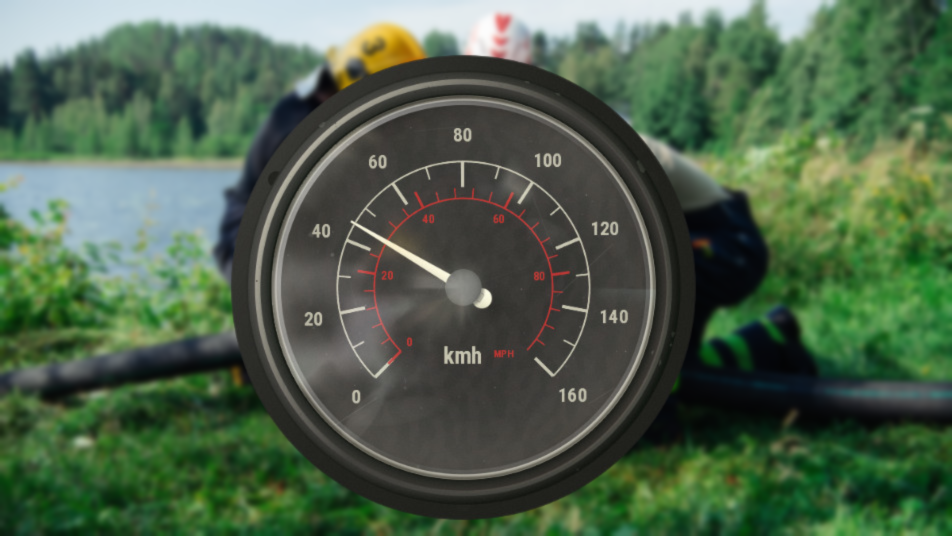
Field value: 45 km/h
